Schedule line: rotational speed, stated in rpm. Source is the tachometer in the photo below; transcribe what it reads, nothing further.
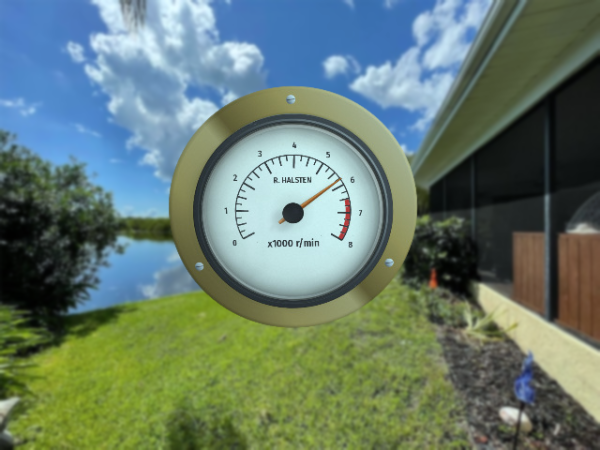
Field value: 5750 rpm
